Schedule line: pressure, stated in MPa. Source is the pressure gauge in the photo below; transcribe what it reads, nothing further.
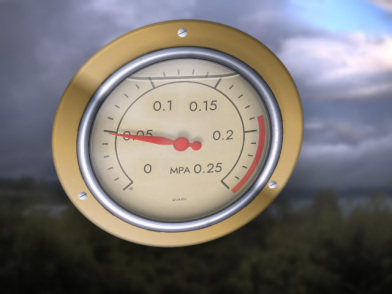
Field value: 0.05 MPa
